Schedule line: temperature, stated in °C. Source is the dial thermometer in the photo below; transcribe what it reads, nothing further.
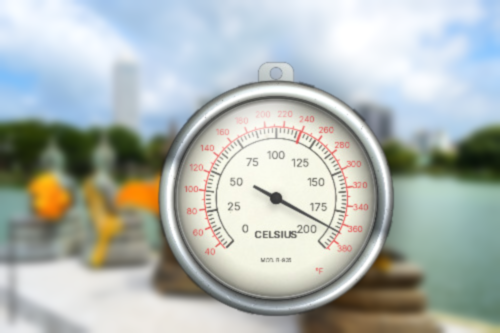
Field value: 187.5 °C
